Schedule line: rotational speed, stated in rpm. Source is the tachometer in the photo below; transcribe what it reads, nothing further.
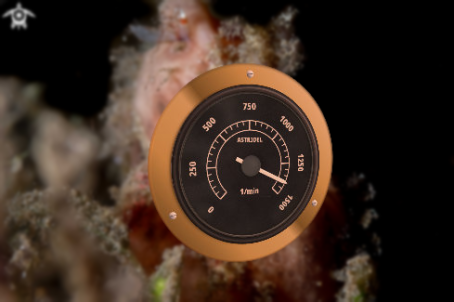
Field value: 1400 rpm
